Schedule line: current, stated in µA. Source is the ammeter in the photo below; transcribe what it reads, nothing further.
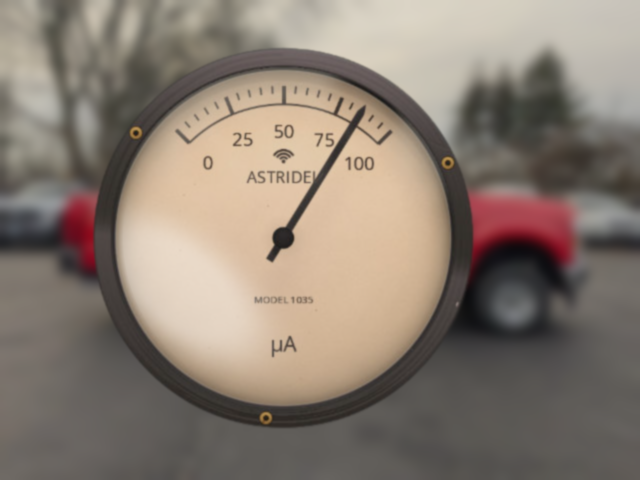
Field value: 85 µA
